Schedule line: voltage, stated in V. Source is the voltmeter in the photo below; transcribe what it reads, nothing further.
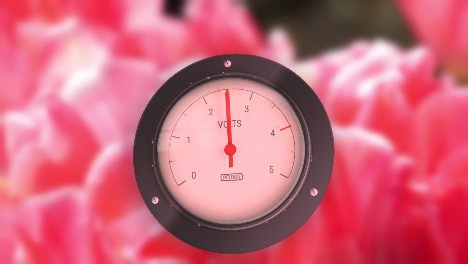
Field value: 2.5 V
